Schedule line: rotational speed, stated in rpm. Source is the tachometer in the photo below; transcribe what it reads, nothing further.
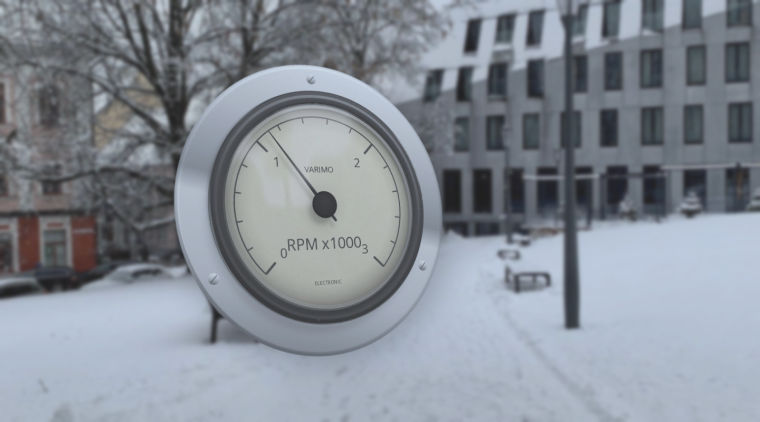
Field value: 1100 rpm
